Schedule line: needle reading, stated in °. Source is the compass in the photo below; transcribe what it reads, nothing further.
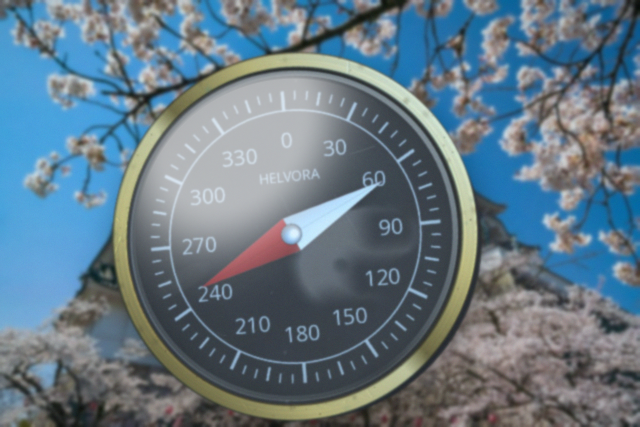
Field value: 245 °
